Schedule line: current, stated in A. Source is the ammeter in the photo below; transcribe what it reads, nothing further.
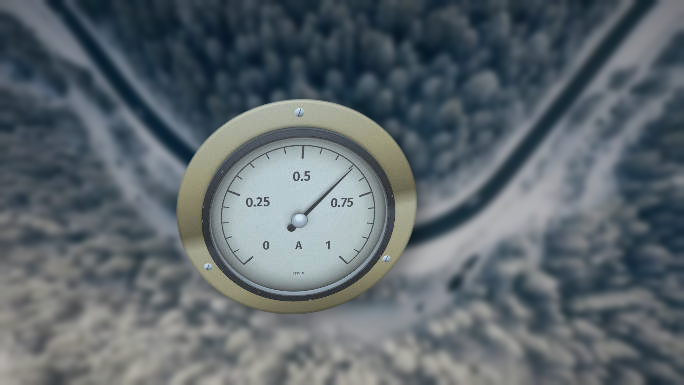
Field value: 0.65 A
